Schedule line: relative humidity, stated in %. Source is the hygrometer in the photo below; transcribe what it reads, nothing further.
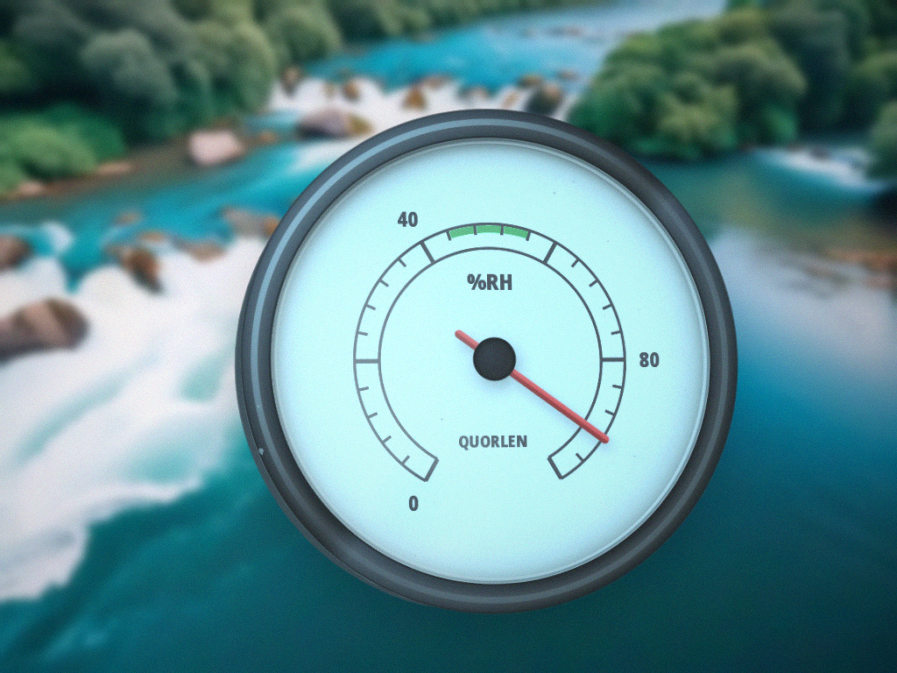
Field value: 92 %
